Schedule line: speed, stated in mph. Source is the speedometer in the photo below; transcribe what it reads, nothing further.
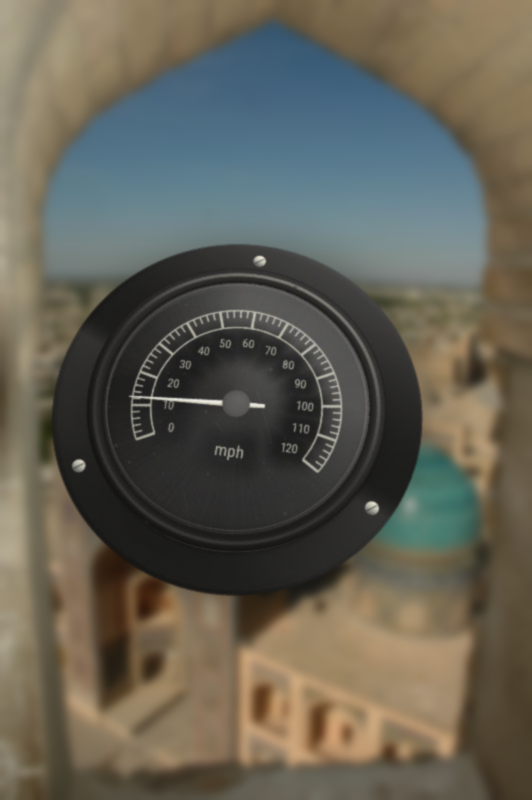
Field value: 12 mph
